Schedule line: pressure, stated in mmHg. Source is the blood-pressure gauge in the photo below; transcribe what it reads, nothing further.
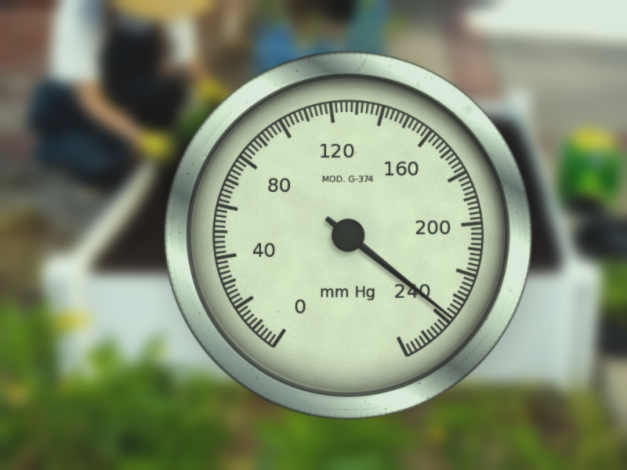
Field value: 238 mmHg
